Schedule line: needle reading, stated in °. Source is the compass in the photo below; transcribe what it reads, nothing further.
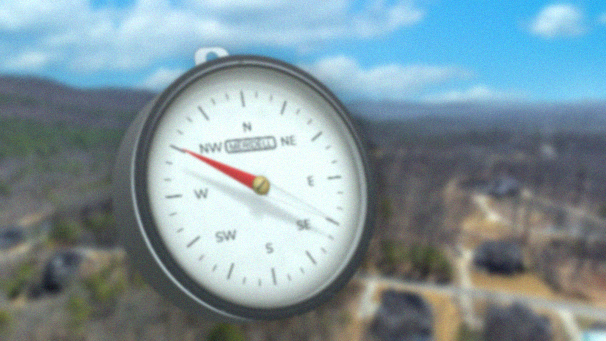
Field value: 300 °
